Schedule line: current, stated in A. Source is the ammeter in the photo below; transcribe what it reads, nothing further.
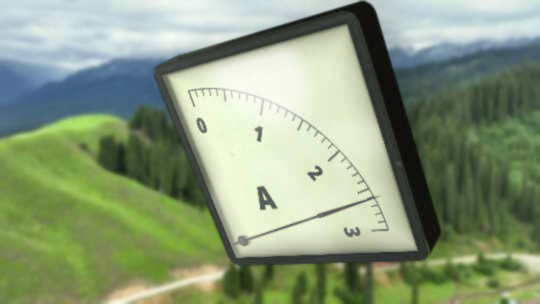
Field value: 2.6 A
